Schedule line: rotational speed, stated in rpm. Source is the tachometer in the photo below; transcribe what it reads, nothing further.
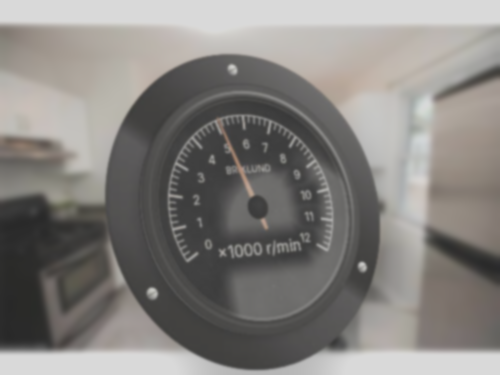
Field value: 5000 rpm
